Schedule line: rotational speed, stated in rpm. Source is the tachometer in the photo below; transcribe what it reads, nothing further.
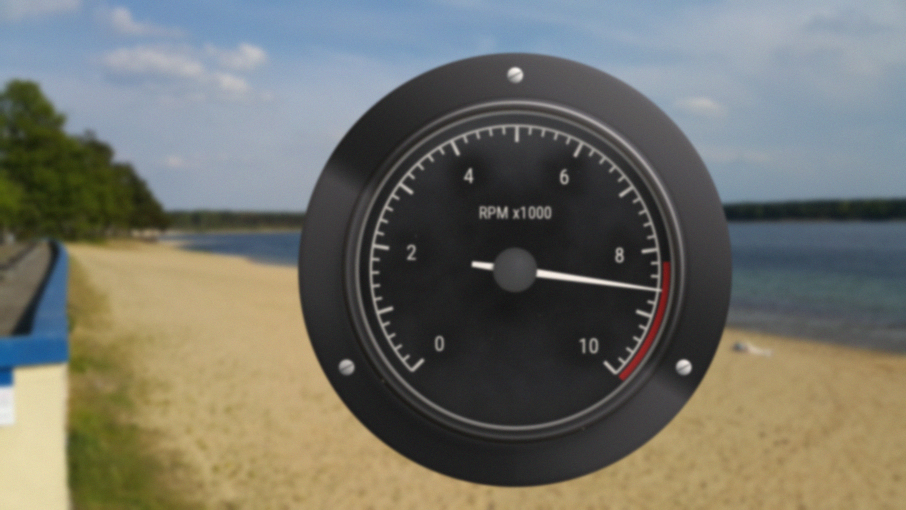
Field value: 8600 rpm
